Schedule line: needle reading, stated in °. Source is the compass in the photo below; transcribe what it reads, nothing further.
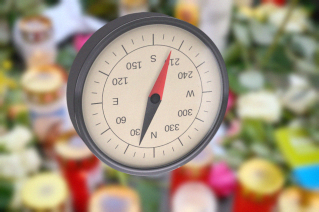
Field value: 200 °
